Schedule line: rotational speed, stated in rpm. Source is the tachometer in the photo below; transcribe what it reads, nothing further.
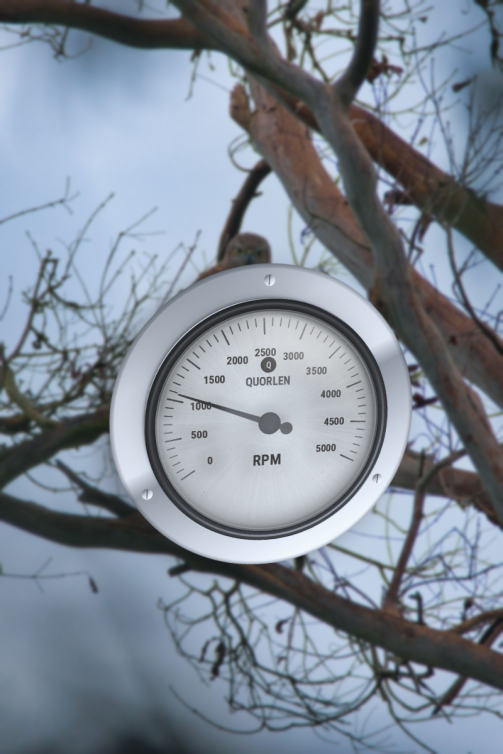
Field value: 1100 rpm
